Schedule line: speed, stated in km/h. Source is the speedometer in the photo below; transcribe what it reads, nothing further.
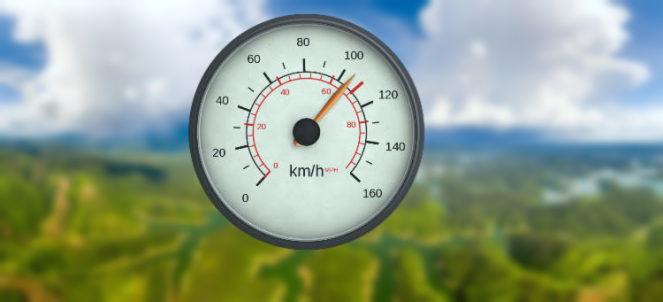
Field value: 105 km/h
